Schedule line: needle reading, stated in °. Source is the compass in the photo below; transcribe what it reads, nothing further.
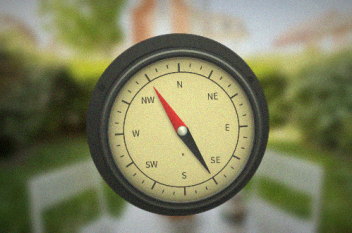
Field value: 330 °
